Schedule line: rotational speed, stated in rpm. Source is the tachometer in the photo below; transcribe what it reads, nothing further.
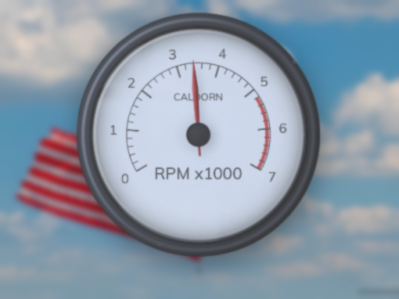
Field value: 3400 rpm
